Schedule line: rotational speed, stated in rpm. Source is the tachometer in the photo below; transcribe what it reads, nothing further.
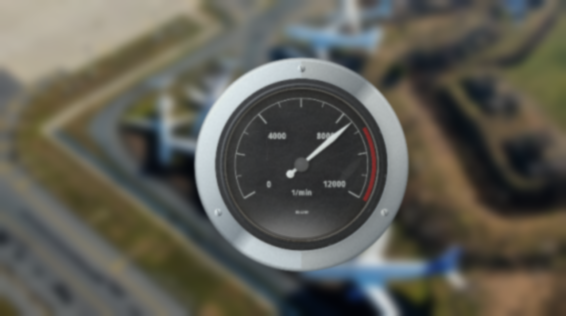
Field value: 8500 rpm
